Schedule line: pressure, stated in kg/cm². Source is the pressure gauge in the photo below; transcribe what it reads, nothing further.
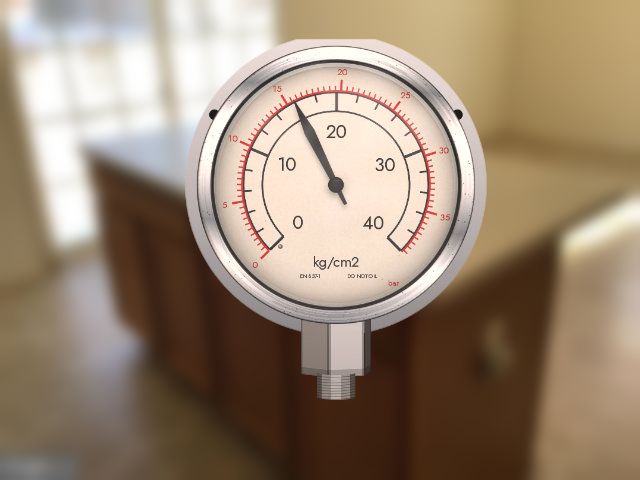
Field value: 16 kg/cm²
